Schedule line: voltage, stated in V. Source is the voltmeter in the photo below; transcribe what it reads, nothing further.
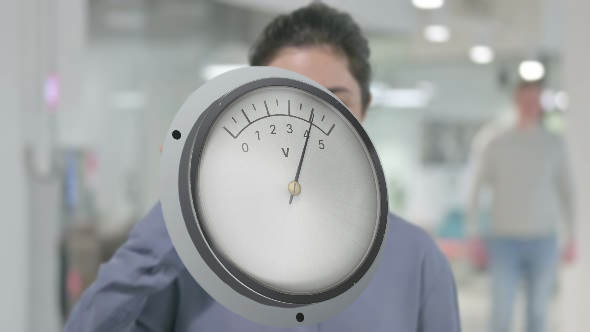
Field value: 4 V
